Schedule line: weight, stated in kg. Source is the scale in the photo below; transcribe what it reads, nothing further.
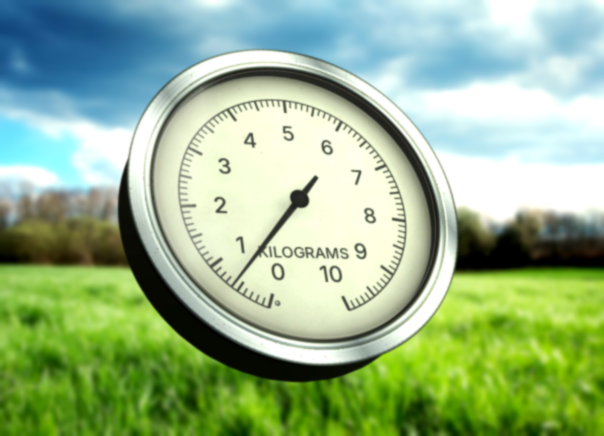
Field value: 0.6 kg
